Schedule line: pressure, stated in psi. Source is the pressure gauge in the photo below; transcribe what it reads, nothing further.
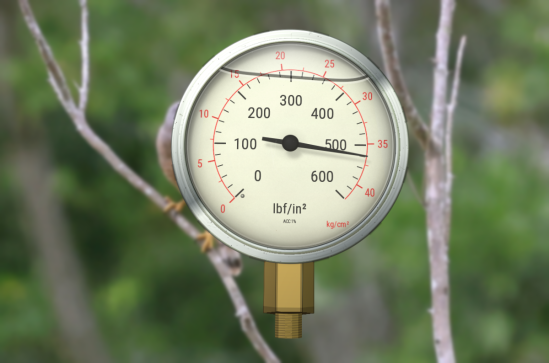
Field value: 520 psi
